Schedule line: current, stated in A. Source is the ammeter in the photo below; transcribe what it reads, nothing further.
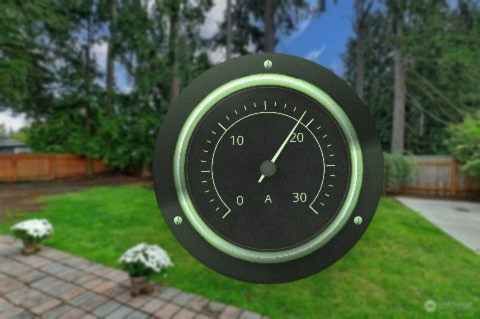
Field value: 19 A
